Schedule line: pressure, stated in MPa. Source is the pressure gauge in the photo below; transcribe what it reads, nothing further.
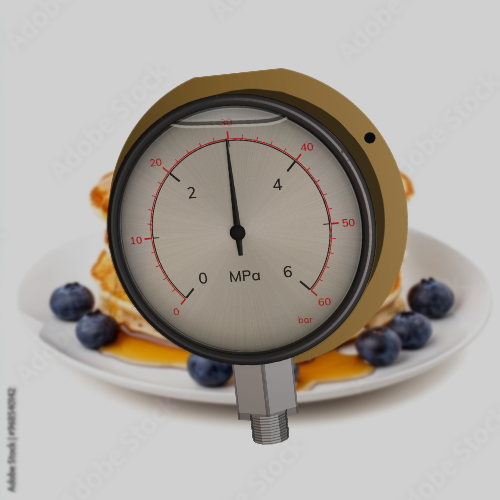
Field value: 3 MPa
